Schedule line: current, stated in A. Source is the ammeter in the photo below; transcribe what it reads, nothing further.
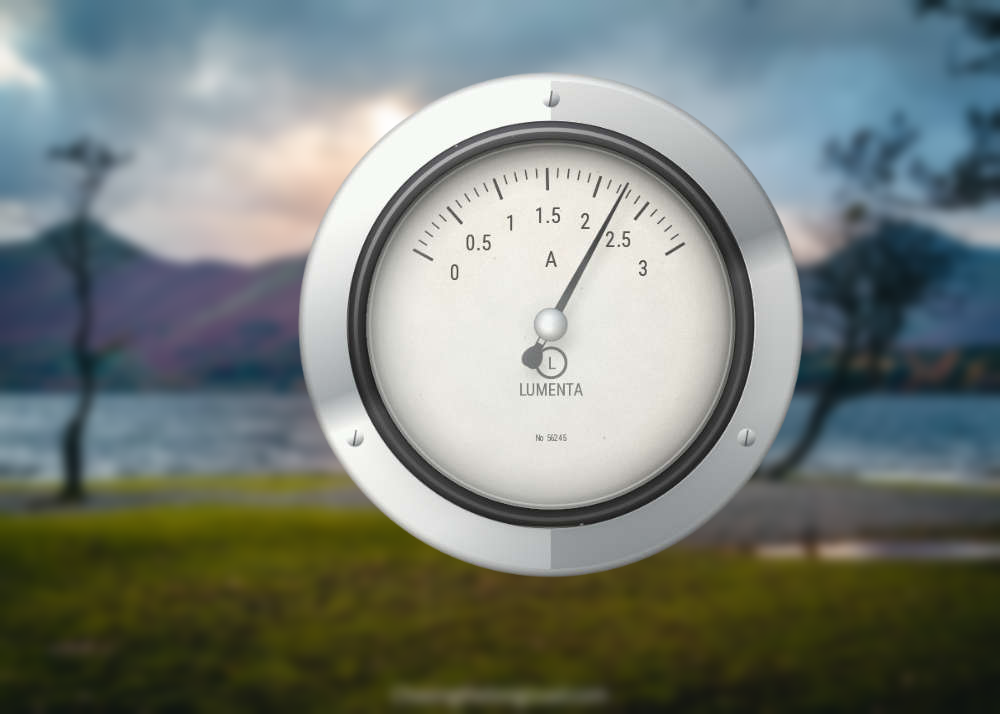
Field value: 2.25 A
